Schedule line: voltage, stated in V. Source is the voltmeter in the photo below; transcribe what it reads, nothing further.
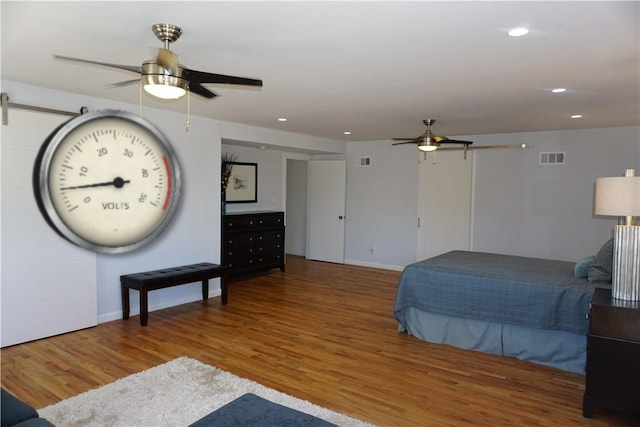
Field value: 5 V
